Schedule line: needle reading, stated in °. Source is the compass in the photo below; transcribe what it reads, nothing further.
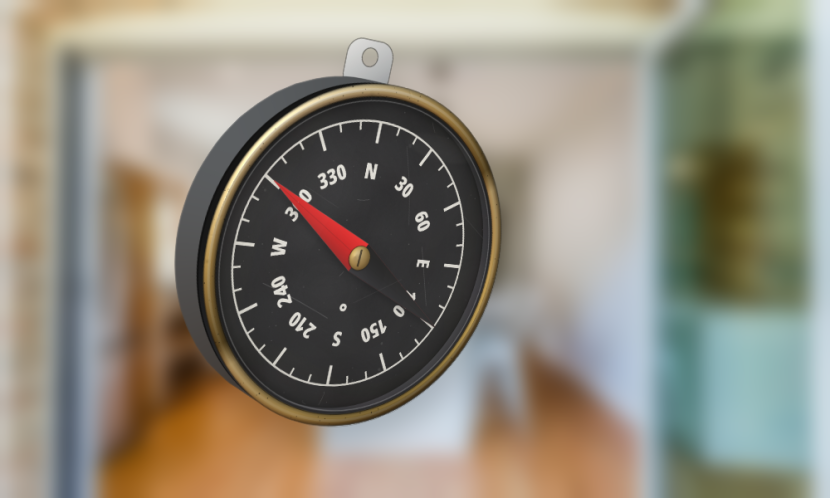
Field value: 300 °
